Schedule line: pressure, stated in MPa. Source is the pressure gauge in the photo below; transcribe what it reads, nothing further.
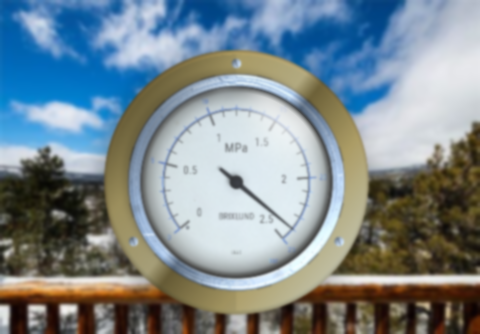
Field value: 2.4 MPa
